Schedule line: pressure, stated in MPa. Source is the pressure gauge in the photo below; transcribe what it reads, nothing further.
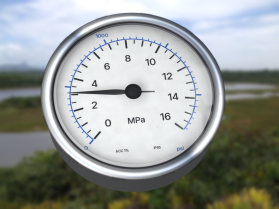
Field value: 3 MPa
